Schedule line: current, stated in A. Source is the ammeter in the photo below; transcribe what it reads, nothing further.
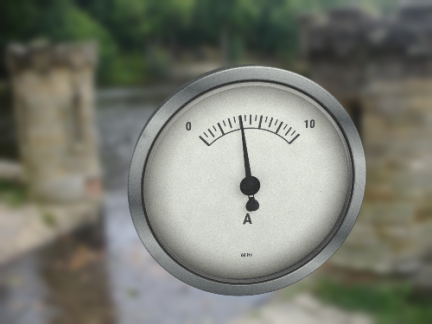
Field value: 4 A
